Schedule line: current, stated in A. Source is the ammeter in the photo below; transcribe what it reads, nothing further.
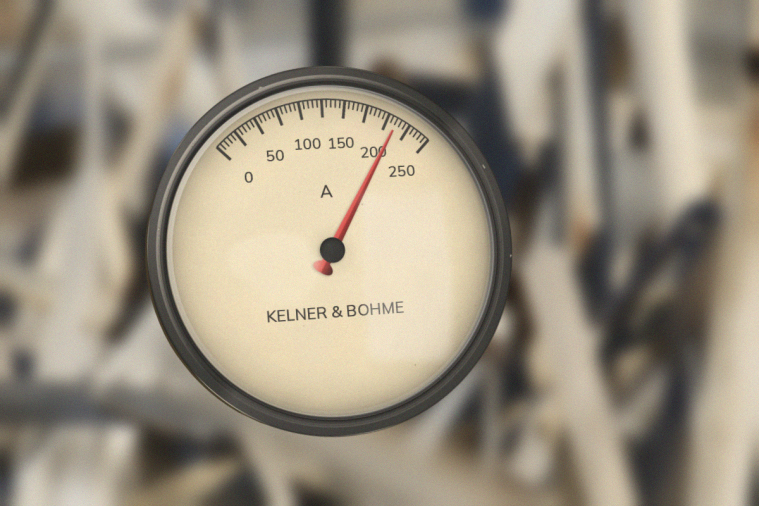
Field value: 210 A
